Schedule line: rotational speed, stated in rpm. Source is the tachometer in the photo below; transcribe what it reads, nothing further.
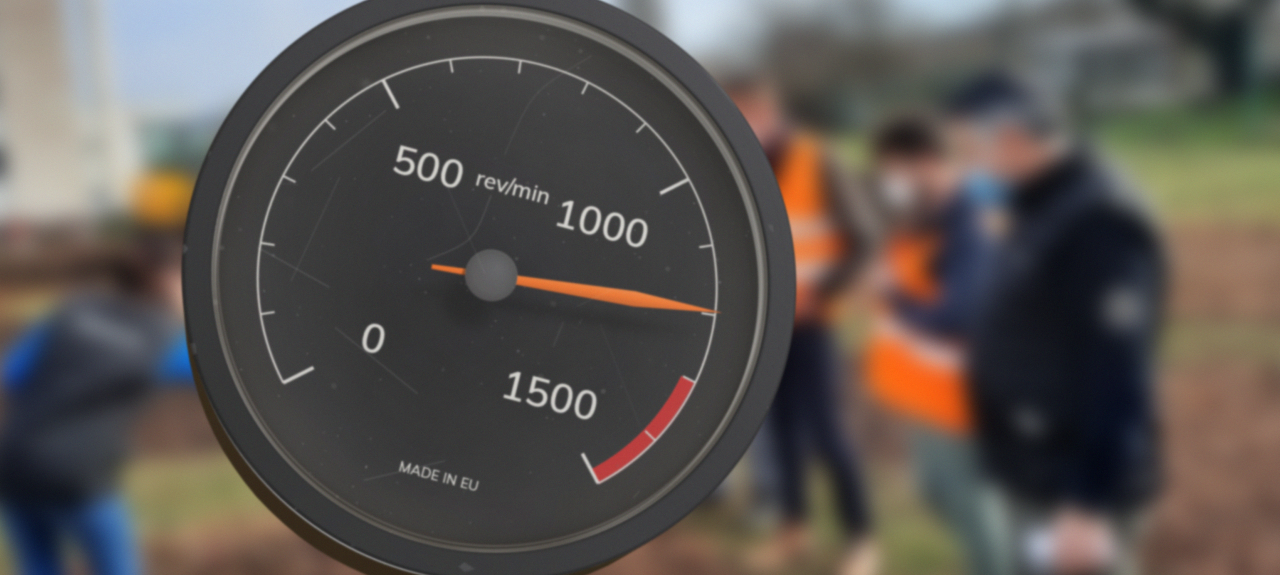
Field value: 1200 rpm
